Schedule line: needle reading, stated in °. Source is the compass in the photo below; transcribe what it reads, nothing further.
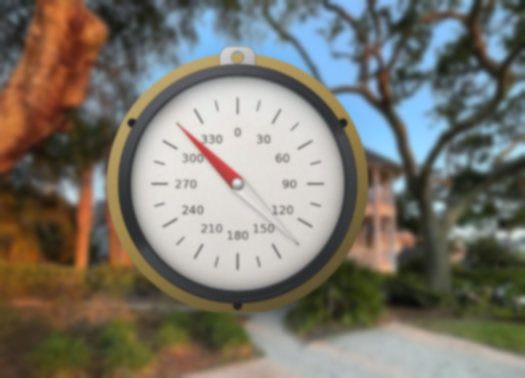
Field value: 315 °
